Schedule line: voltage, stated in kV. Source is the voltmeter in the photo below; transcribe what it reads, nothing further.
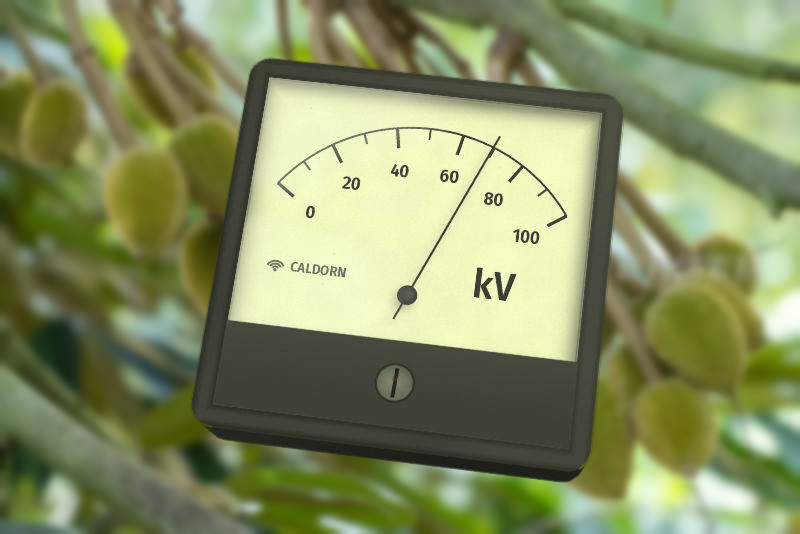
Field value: 70 kV
